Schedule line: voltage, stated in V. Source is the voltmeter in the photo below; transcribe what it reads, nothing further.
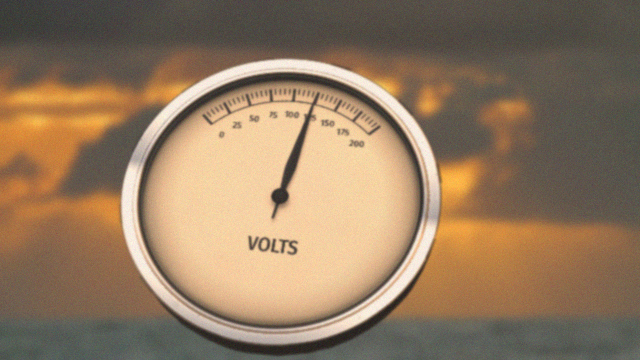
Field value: 125 V
